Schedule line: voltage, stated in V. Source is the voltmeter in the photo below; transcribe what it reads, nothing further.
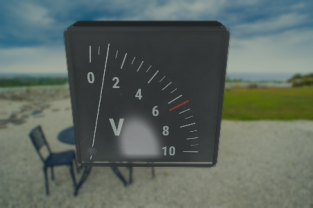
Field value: 1 V
